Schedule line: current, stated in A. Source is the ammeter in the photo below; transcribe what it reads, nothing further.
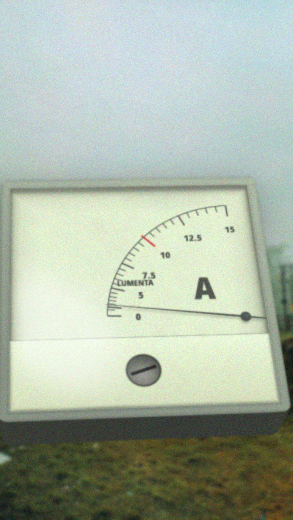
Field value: 2.5 A
